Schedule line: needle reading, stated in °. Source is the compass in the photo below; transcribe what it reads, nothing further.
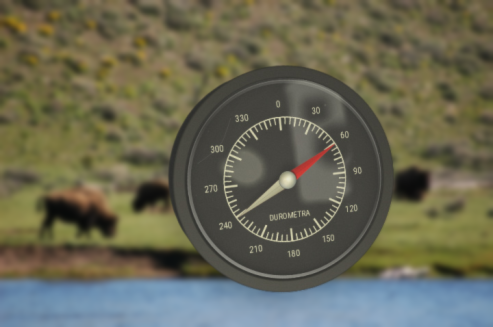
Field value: 60 °
